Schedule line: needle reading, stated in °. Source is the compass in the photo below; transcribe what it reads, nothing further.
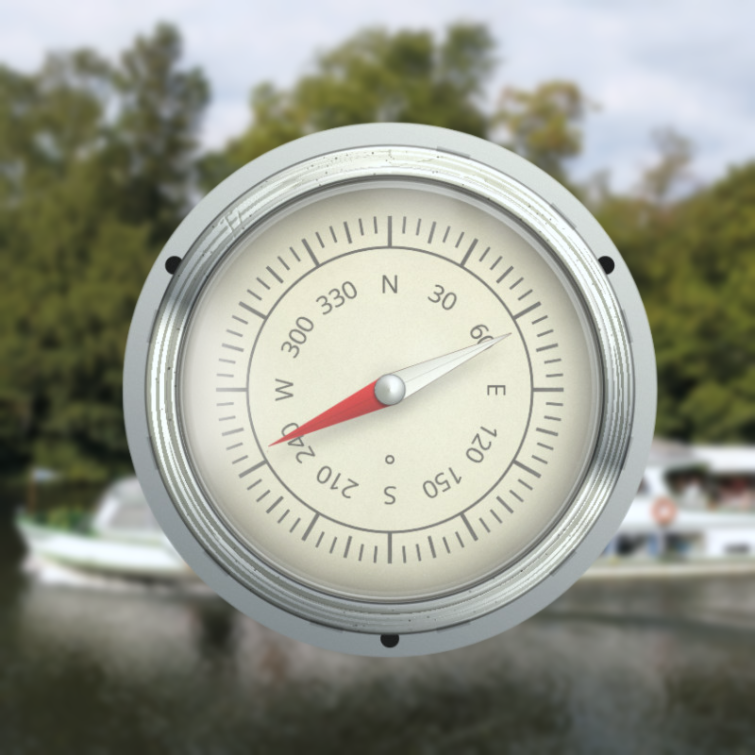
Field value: 245 °
